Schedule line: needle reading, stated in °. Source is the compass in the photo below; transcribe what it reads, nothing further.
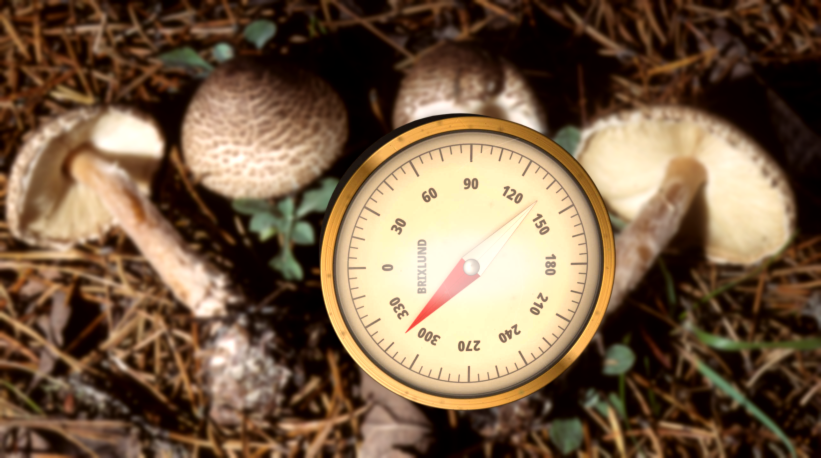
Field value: 315 °
